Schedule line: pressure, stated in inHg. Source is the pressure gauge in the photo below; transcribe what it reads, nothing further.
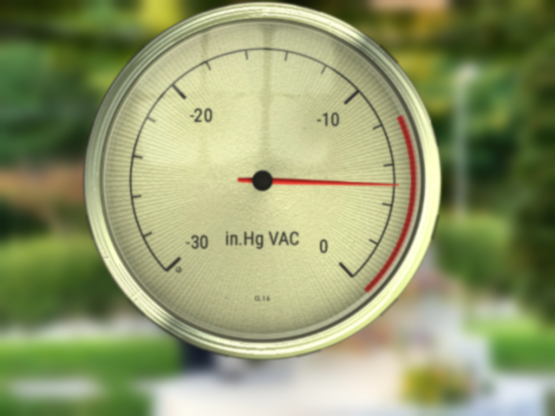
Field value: -5 inHg
